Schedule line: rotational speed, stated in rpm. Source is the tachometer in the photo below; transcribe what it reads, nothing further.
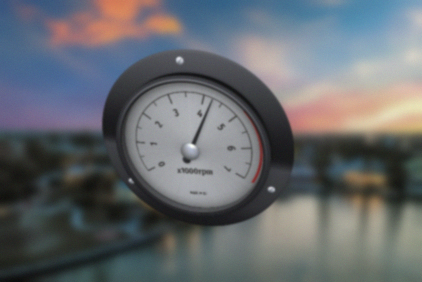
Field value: 4250 rpm
